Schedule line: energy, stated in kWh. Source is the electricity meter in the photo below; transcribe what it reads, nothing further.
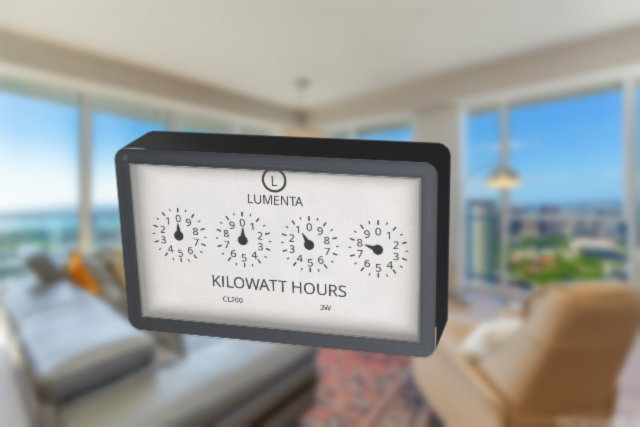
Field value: 8 kWh
